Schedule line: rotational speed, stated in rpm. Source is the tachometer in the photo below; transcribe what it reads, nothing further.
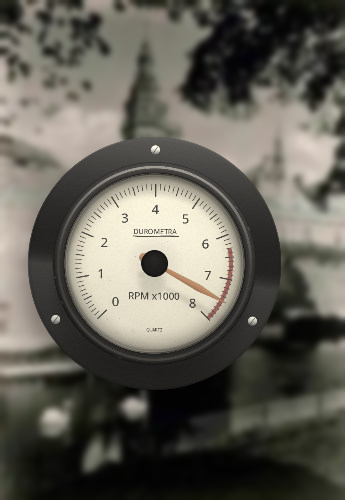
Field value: 7500 rpm
